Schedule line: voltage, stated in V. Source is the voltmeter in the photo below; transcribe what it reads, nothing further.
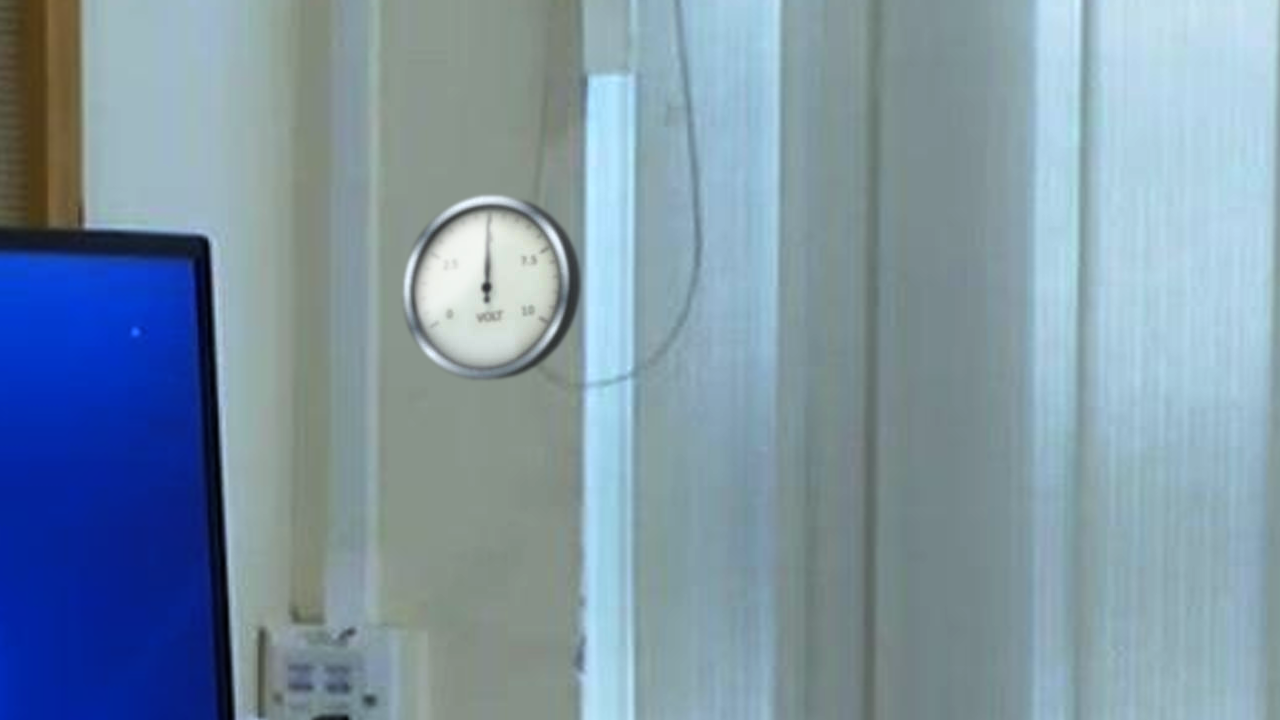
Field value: 5 V
